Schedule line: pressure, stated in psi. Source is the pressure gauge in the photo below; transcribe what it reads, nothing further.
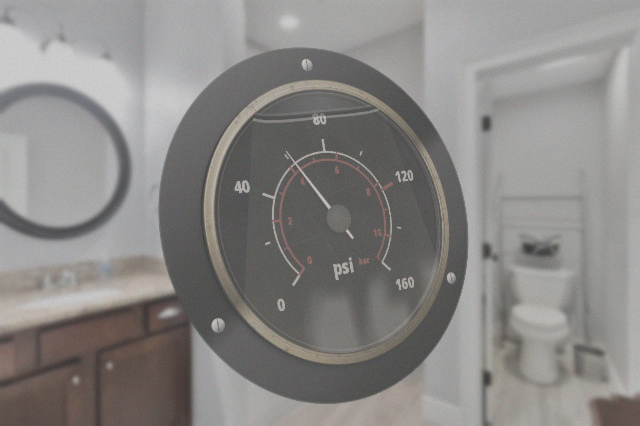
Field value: 60 psi
